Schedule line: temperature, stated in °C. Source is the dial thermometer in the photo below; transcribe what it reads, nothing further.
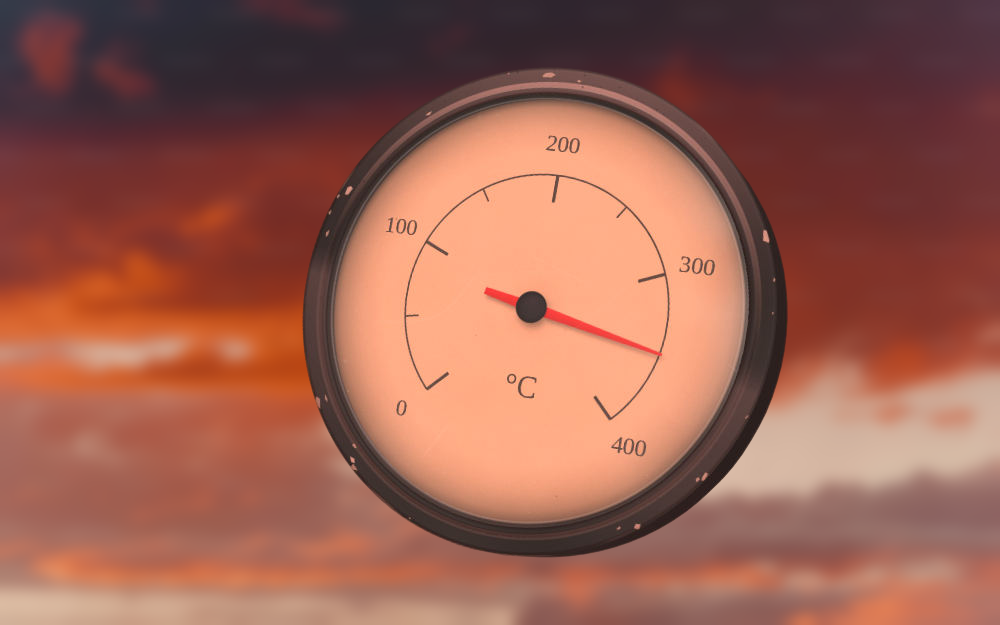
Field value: 350 °C
